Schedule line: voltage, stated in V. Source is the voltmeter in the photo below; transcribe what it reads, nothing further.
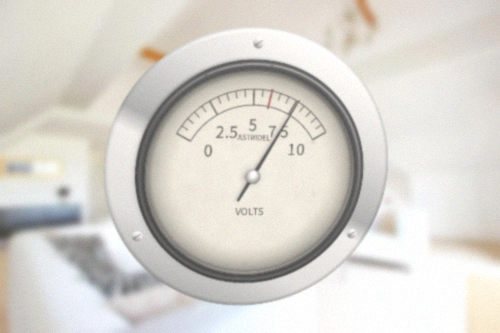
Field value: 7.5 V
